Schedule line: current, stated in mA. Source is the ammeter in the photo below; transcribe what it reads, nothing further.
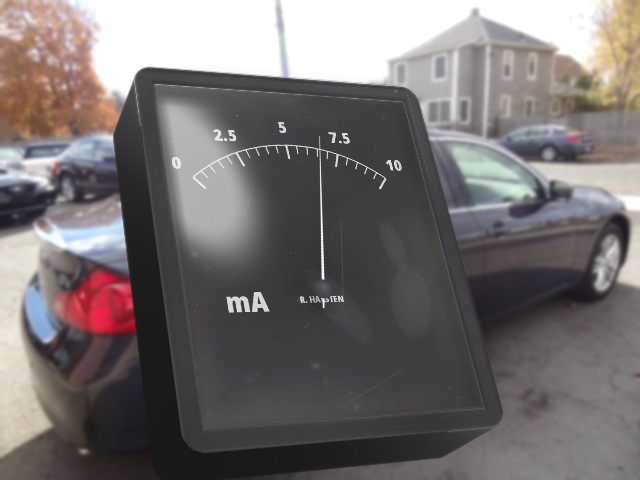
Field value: 6.5 mA
